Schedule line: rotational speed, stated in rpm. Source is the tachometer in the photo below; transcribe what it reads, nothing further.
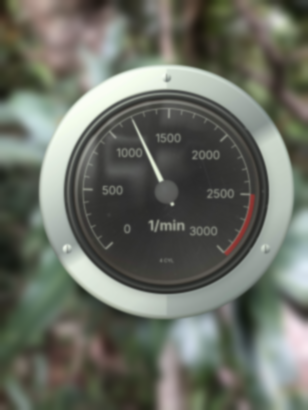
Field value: 1200 rpm
